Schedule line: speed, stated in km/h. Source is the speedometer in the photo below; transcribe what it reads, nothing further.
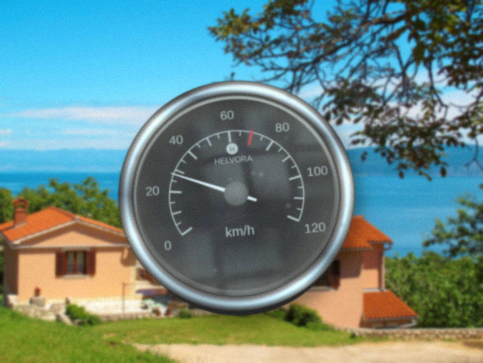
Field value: 27.5 km/h
